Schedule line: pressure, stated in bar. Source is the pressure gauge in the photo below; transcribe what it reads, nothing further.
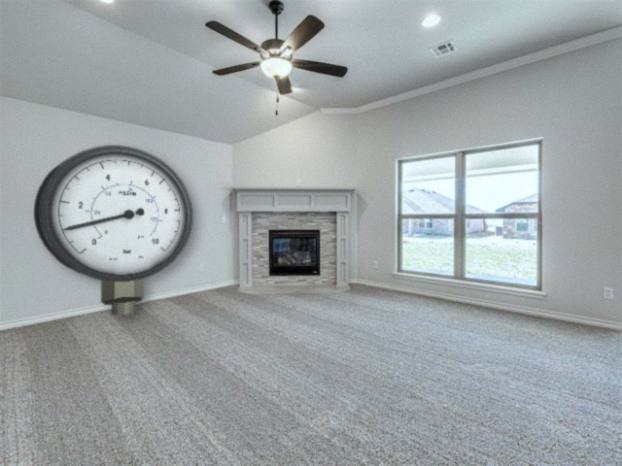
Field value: 1 bar
